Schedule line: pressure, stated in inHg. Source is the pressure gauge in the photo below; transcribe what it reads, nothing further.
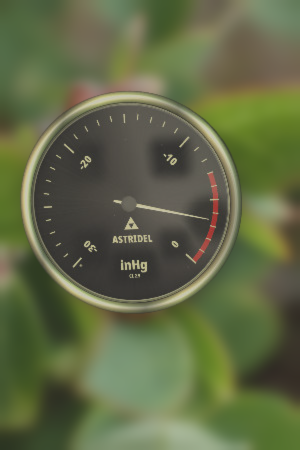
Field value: -3.5 inHg
